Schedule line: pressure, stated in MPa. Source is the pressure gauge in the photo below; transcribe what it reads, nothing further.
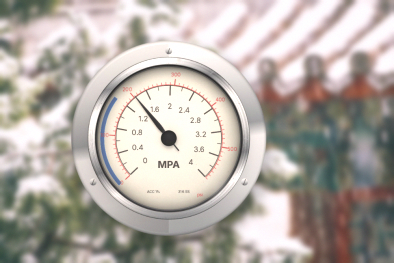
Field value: 1.4 MPa
